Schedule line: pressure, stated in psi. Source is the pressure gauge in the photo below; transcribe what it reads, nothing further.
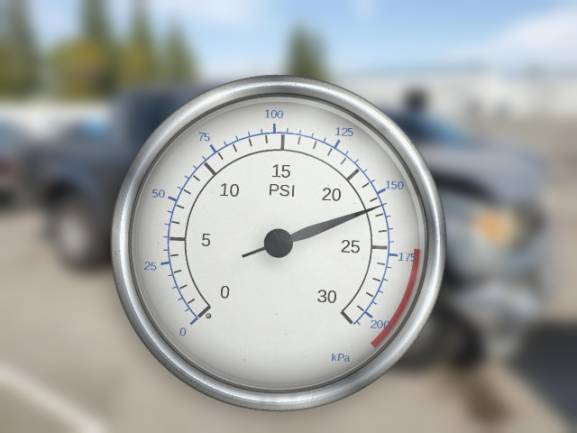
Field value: 22.5 psi
